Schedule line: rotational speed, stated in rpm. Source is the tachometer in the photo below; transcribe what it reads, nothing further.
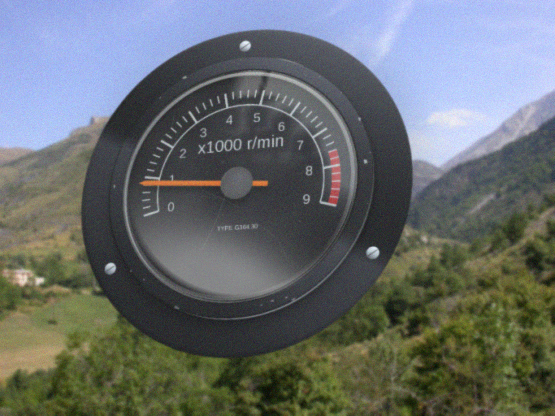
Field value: 800 rpm
